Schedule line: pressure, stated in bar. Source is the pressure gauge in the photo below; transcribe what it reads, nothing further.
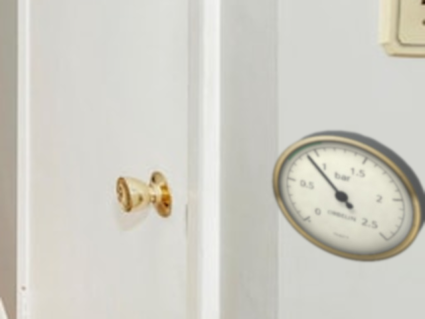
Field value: 0.9 bar
